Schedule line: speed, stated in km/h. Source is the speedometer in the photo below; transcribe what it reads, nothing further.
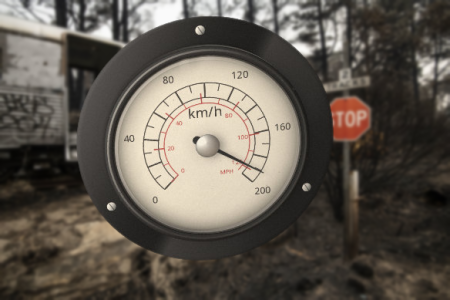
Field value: 190 km/h
